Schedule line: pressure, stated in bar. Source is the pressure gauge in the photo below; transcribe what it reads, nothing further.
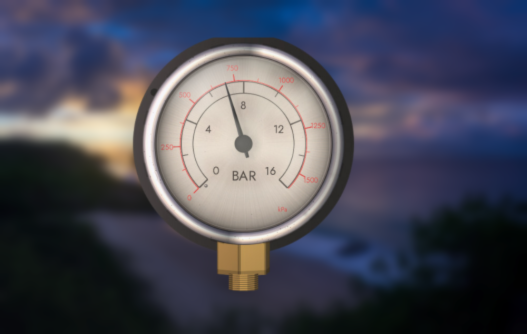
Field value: 7 bar
